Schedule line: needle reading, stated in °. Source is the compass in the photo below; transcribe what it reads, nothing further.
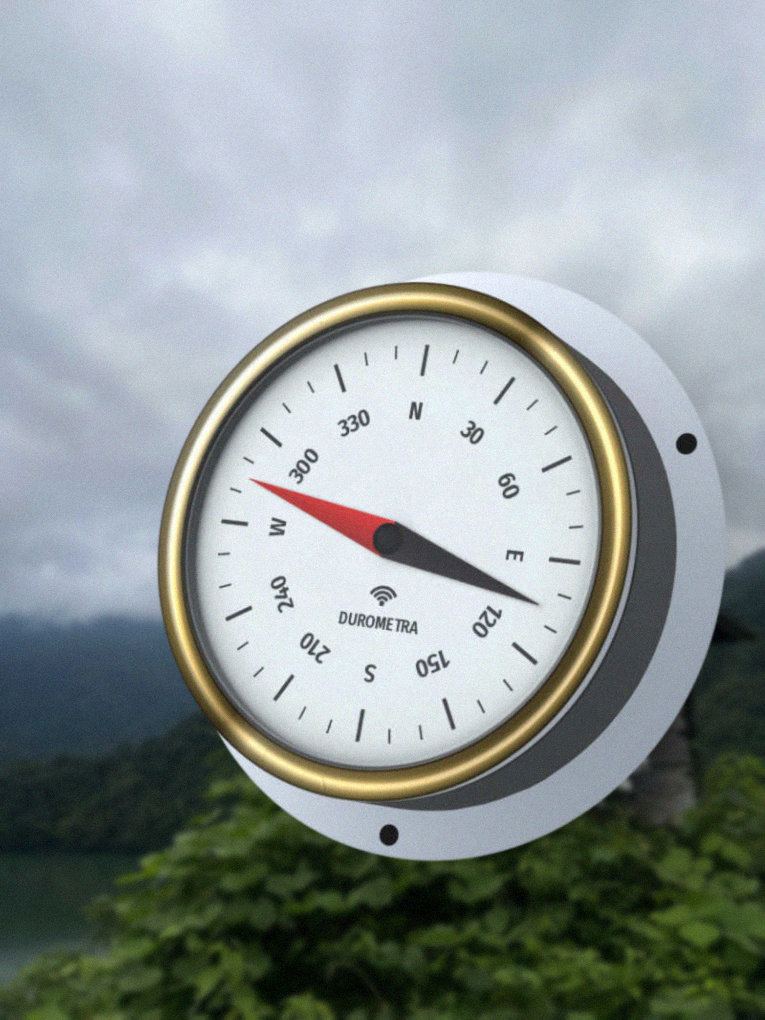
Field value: 285 °
